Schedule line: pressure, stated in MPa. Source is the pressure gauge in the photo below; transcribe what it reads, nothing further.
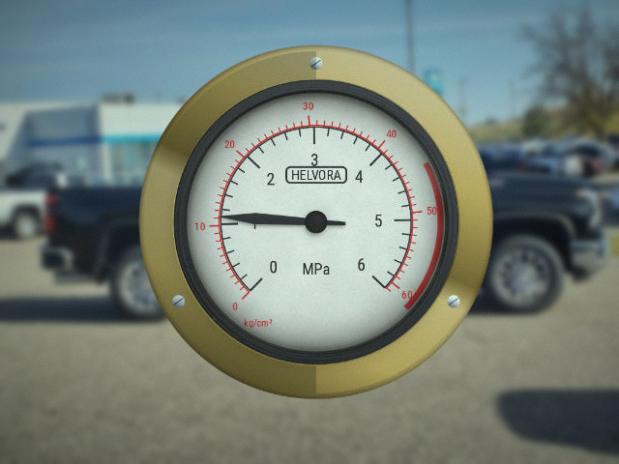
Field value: 1.1 MPa
